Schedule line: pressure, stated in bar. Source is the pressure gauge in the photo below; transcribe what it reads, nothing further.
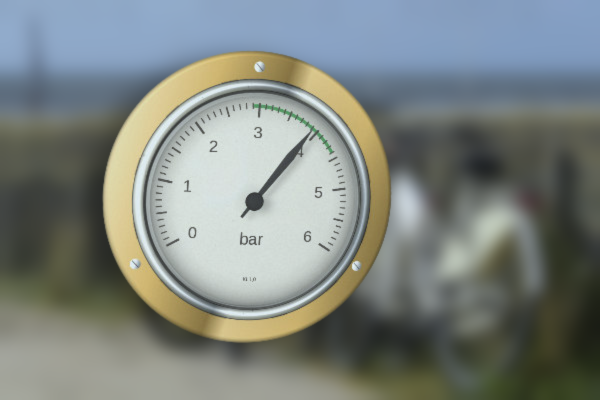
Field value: 3.9 bar
